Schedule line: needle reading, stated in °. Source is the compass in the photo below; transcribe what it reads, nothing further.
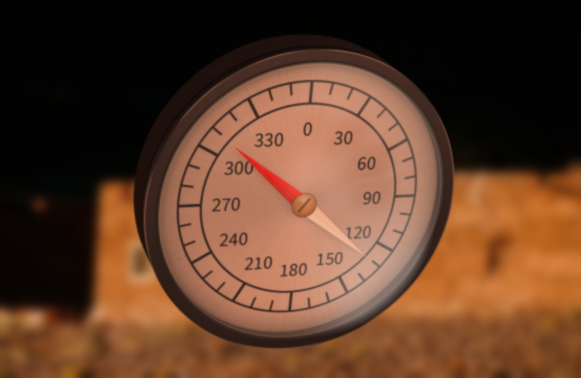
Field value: 310 °
